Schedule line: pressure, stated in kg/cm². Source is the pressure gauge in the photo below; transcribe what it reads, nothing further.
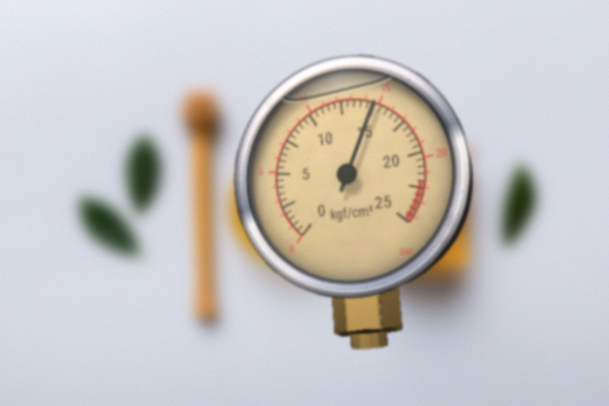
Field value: 15 kg/cm²
